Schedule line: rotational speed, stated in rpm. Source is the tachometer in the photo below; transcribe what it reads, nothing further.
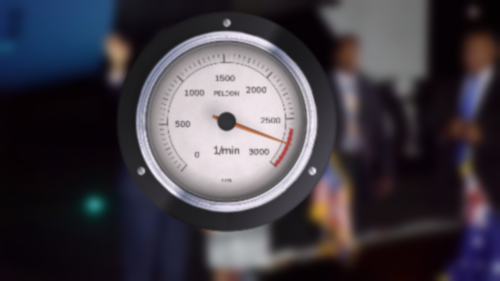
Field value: 2750 rpm
